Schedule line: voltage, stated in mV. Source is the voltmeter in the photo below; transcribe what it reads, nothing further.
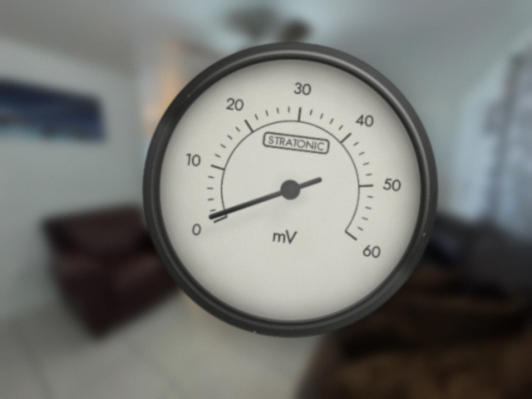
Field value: 1 mV
